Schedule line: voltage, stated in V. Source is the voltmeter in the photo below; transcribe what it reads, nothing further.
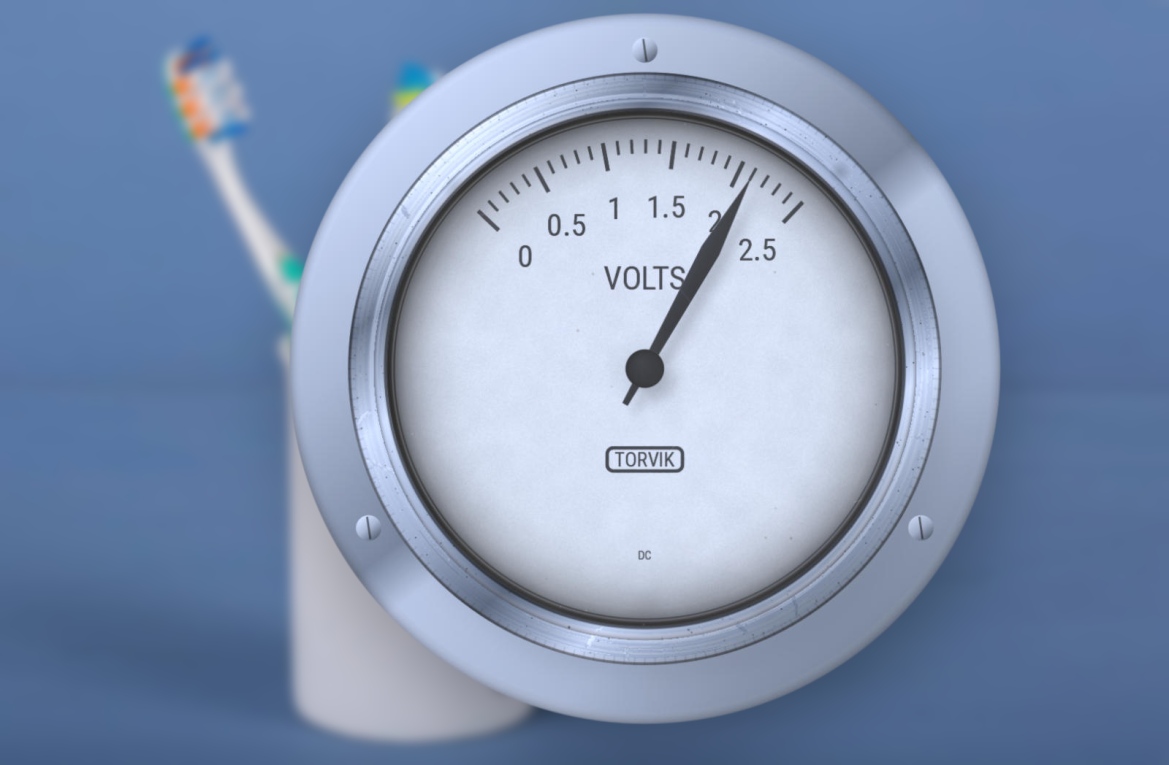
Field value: 2.1 V
